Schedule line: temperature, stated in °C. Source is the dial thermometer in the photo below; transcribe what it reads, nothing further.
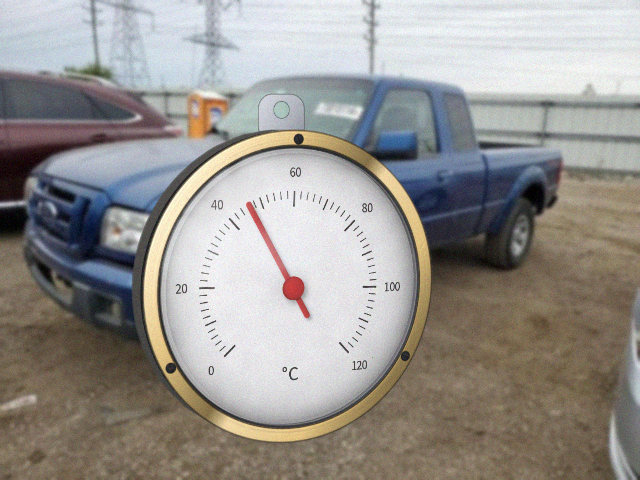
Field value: 46 °C
